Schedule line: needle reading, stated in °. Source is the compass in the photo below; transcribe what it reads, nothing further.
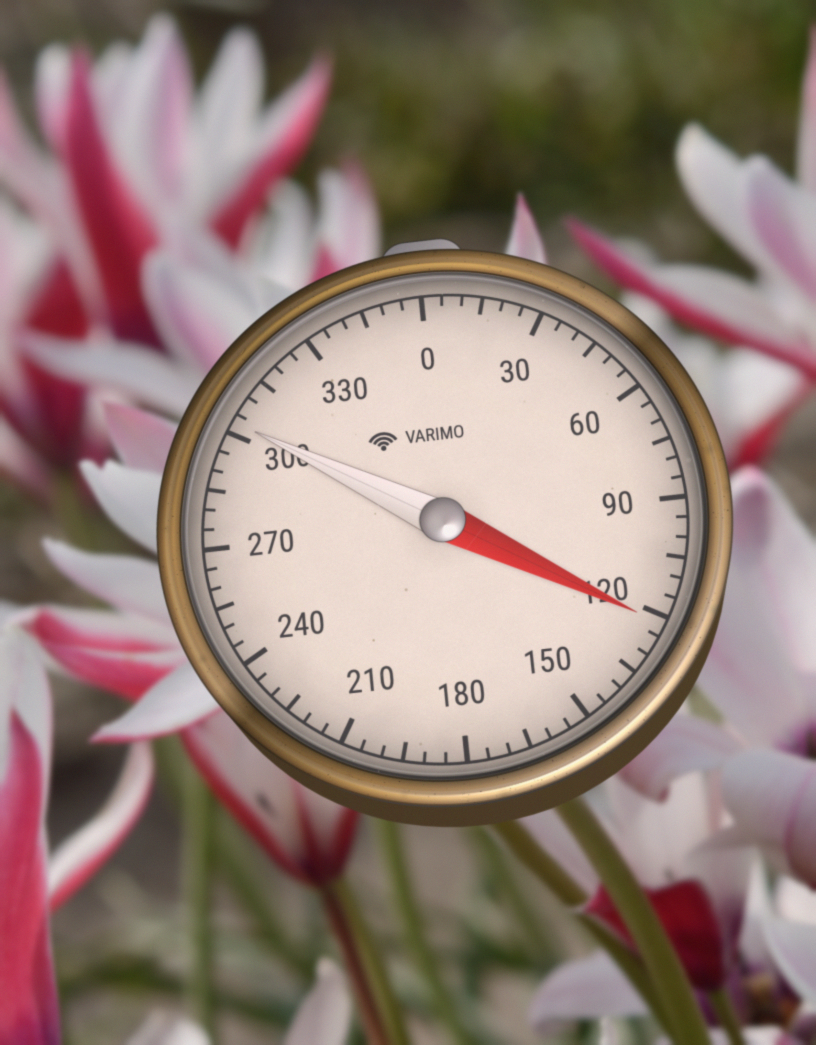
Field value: 122.5 °
